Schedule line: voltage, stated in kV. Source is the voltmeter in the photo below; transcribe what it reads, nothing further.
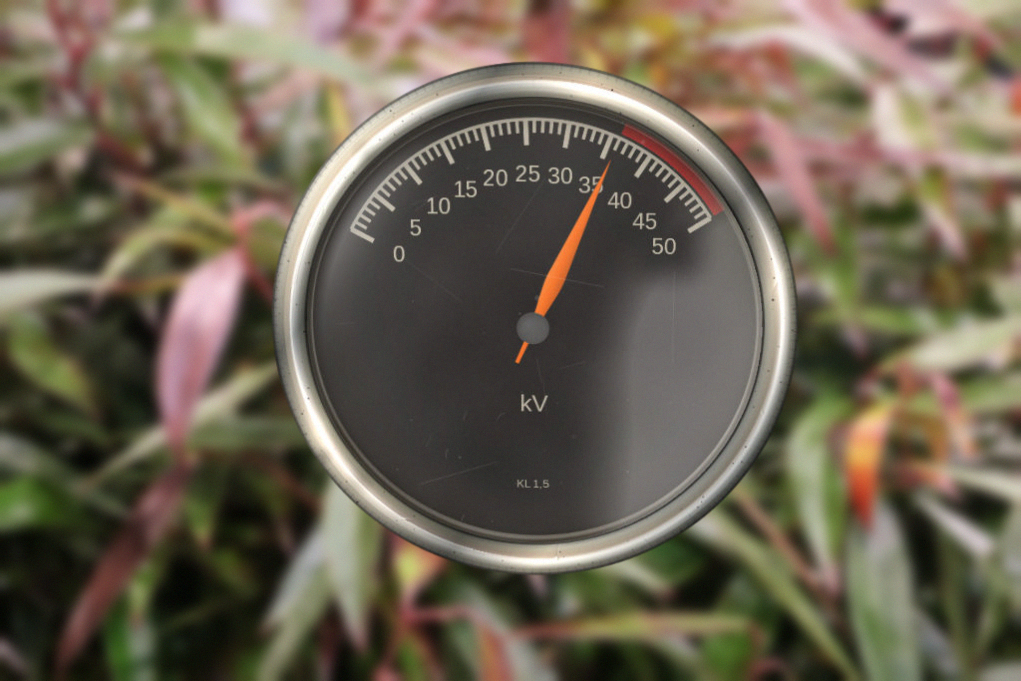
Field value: 36 kV
